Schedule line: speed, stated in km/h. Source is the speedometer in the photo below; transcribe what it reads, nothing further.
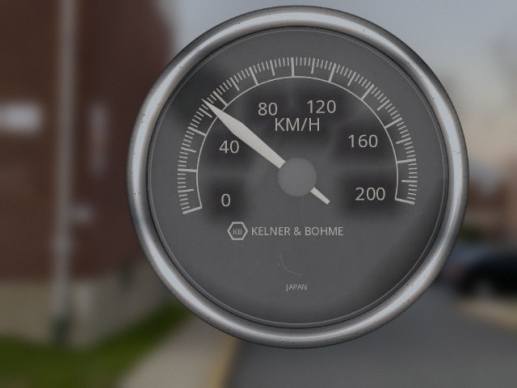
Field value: 54 km/h
